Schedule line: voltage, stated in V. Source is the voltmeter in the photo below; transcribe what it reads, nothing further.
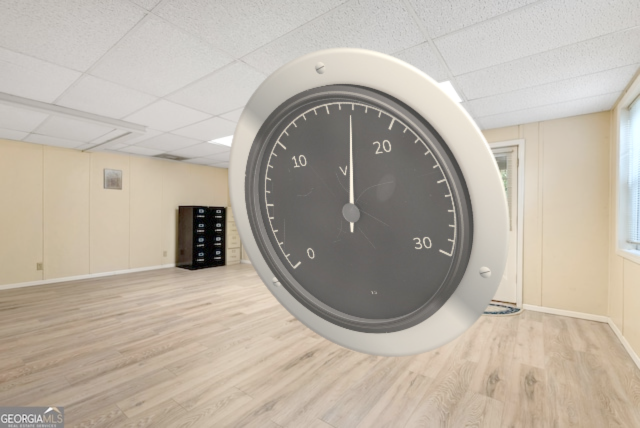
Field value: 17 V
